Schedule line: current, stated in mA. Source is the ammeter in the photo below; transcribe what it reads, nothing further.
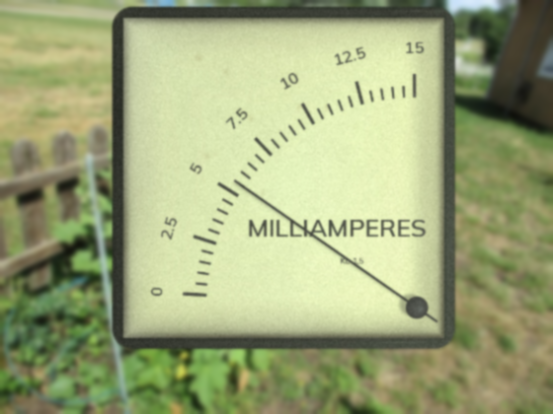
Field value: 5.5 mA
